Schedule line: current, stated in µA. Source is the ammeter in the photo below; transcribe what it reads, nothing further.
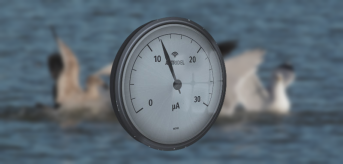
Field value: 12 µA
